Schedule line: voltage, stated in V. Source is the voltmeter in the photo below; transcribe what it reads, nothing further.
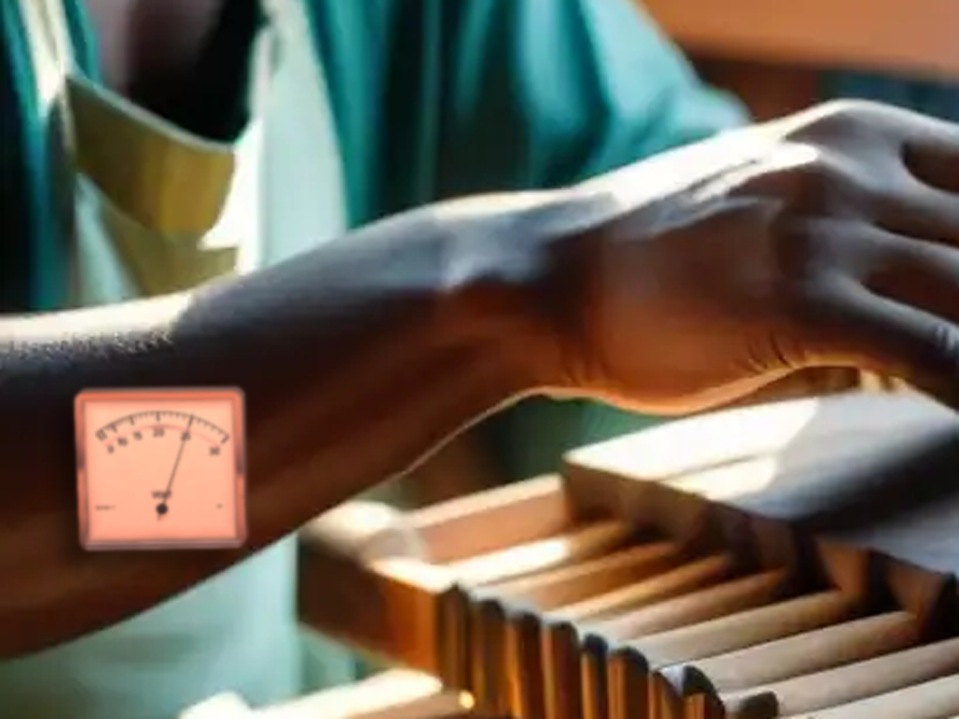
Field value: 25 V
